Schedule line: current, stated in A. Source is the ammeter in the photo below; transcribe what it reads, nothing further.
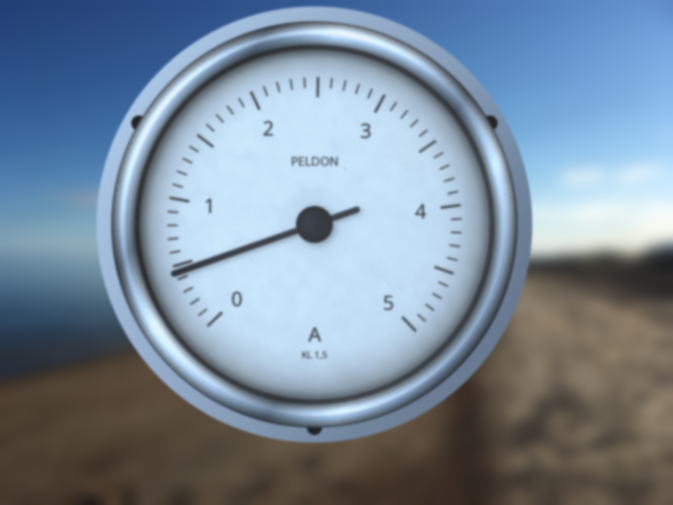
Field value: 0.45 A
